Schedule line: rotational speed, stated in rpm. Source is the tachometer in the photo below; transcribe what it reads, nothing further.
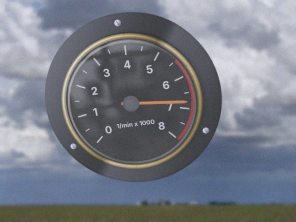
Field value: 6750 rpm
